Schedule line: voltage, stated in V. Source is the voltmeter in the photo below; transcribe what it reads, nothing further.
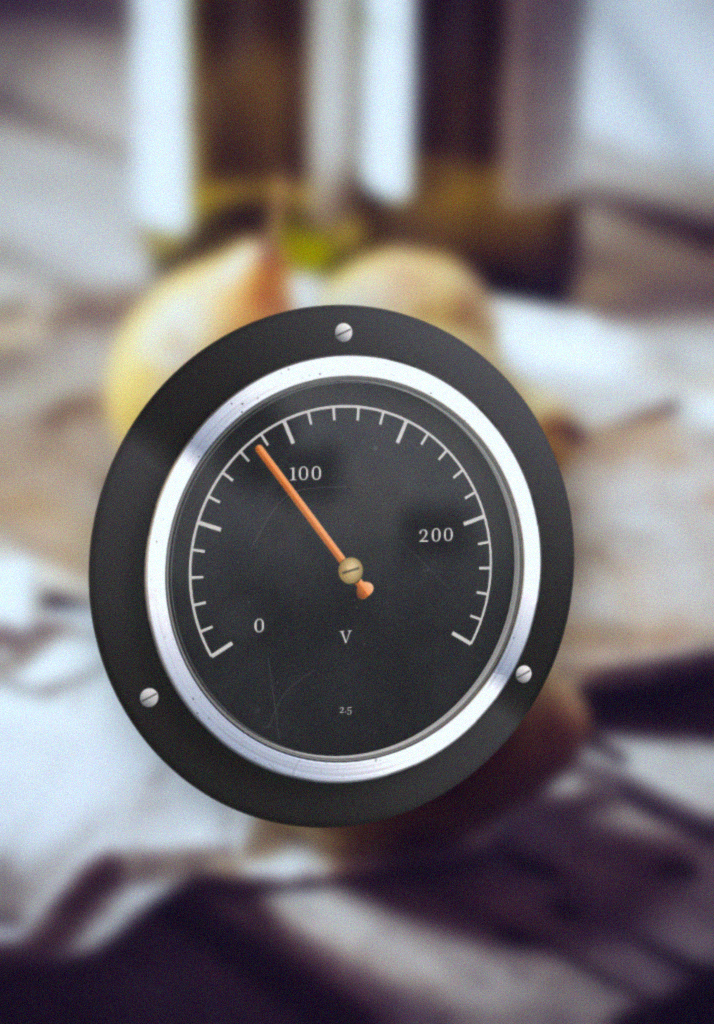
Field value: 85 V
